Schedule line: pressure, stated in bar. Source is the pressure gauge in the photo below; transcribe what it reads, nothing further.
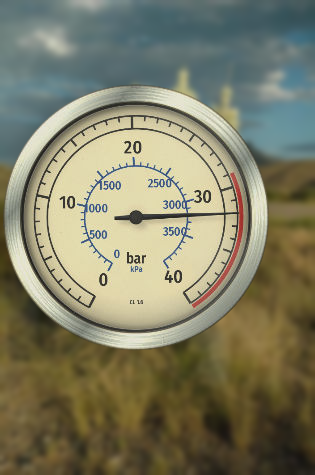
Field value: 32 bar
